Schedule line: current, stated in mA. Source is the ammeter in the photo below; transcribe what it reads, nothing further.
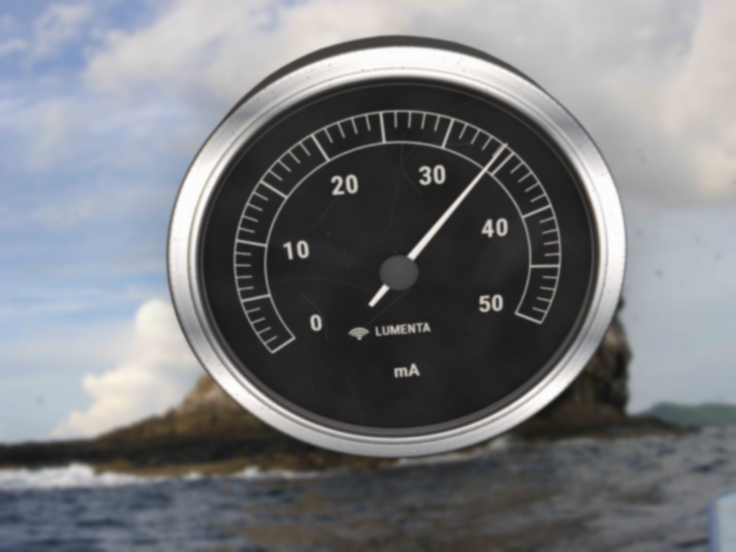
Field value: 34 mA
